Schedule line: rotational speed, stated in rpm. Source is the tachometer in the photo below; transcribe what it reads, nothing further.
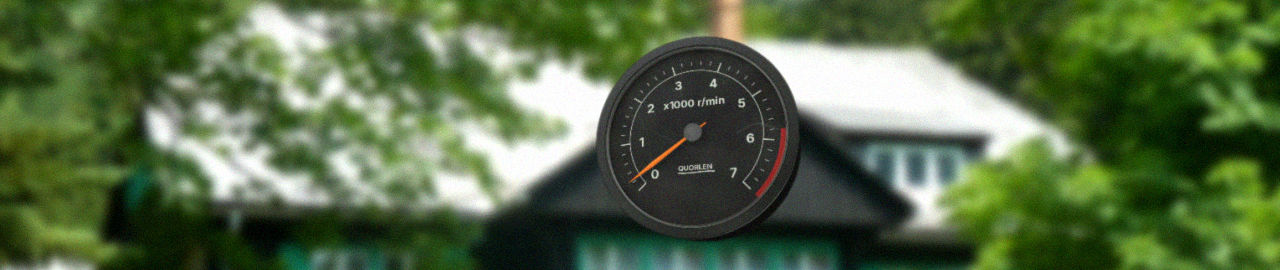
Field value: 200 rpm
